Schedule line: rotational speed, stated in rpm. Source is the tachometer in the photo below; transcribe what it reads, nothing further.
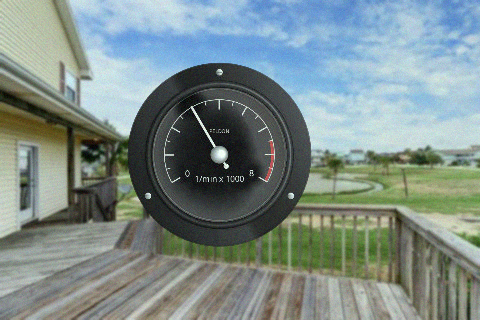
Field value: 3000 rpm
